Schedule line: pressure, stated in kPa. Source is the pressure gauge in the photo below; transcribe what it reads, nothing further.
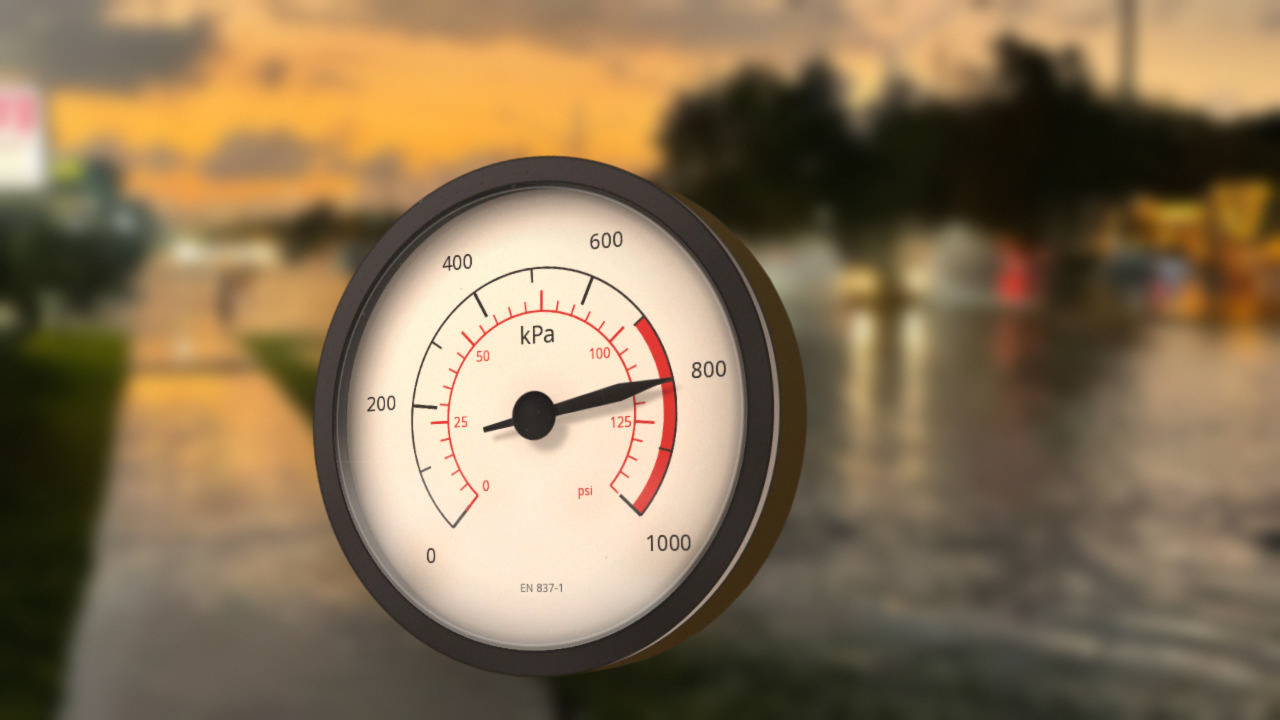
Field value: 800 kPa
